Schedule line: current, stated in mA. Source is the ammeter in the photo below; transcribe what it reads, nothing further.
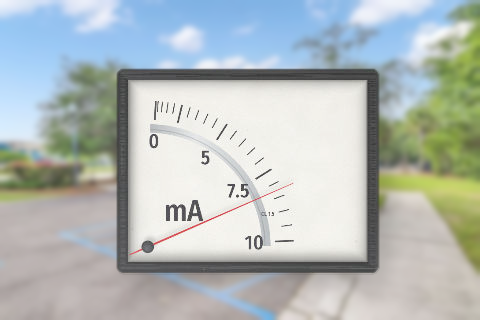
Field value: 8.25 mA
